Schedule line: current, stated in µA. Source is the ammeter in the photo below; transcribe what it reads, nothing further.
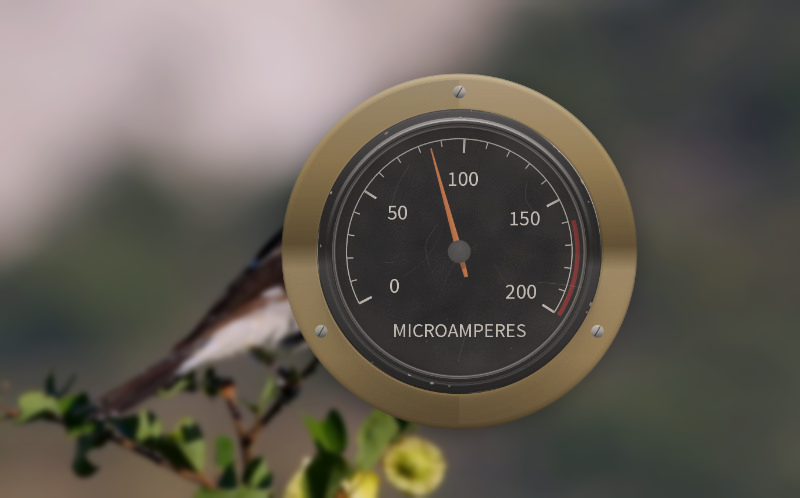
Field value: 85 µA
